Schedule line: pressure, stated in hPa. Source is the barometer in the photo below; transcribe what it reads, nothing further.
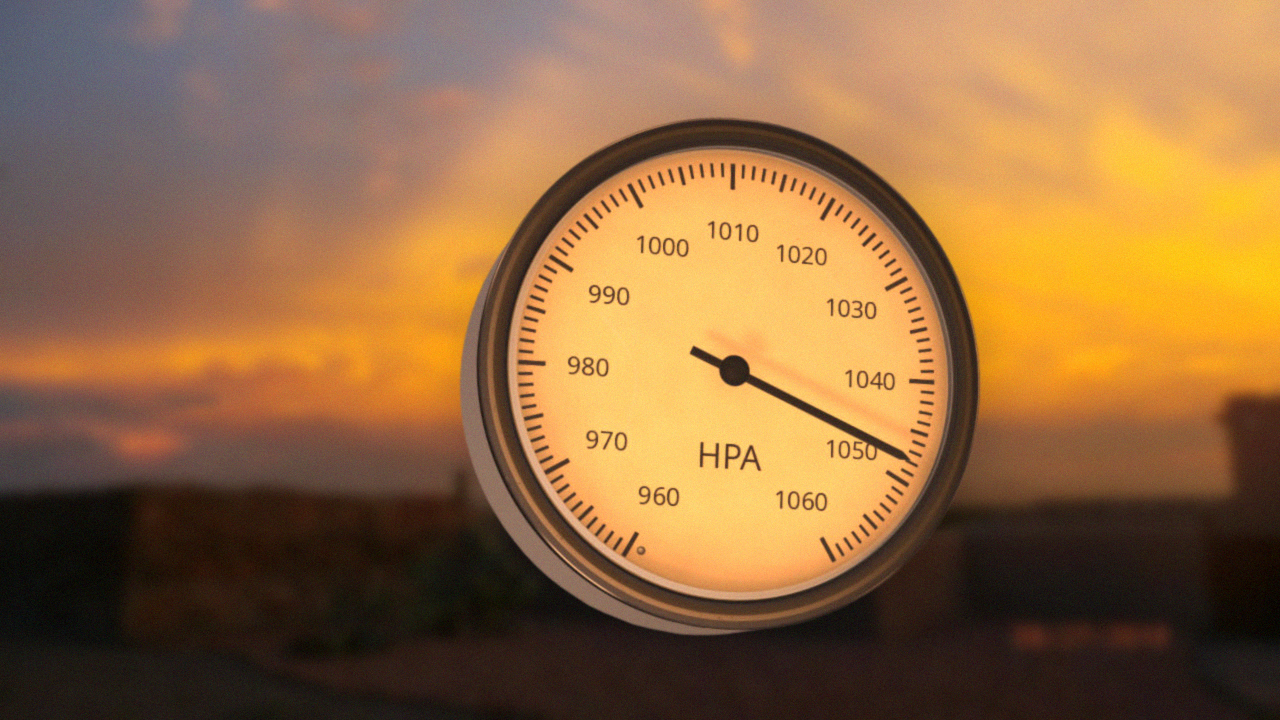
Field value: 1048 hPa
